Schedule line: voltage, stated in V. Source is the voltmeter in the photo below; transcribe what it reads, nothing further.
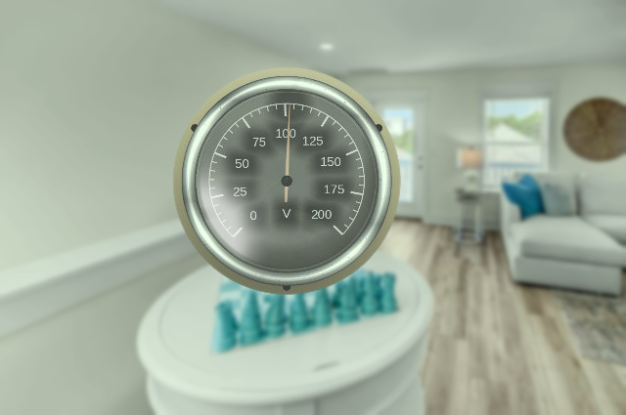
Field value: 102.5 V
